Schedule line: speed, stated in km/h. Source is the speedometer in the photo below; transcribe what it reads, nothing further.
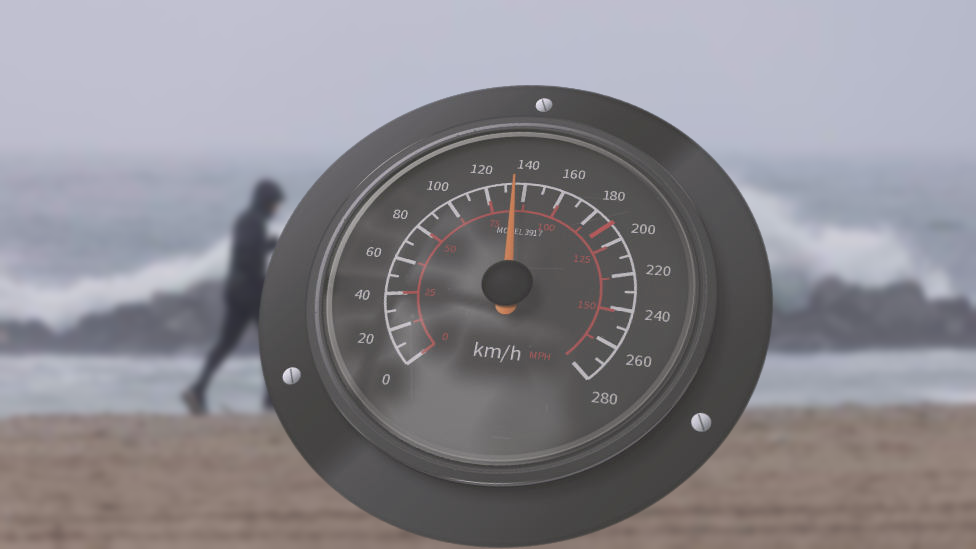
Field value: 135 km/h
